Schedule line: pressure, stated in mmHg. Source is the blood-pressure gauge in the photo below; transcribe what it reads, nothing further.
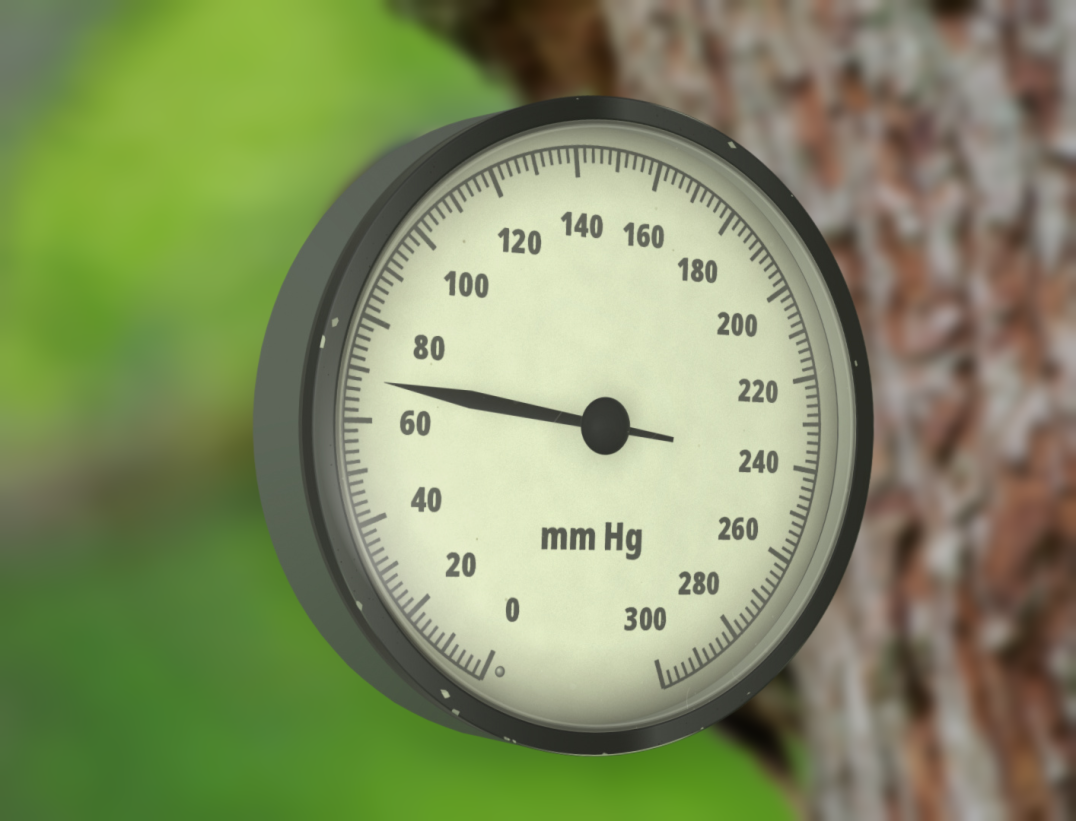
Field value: 68 mmHg
